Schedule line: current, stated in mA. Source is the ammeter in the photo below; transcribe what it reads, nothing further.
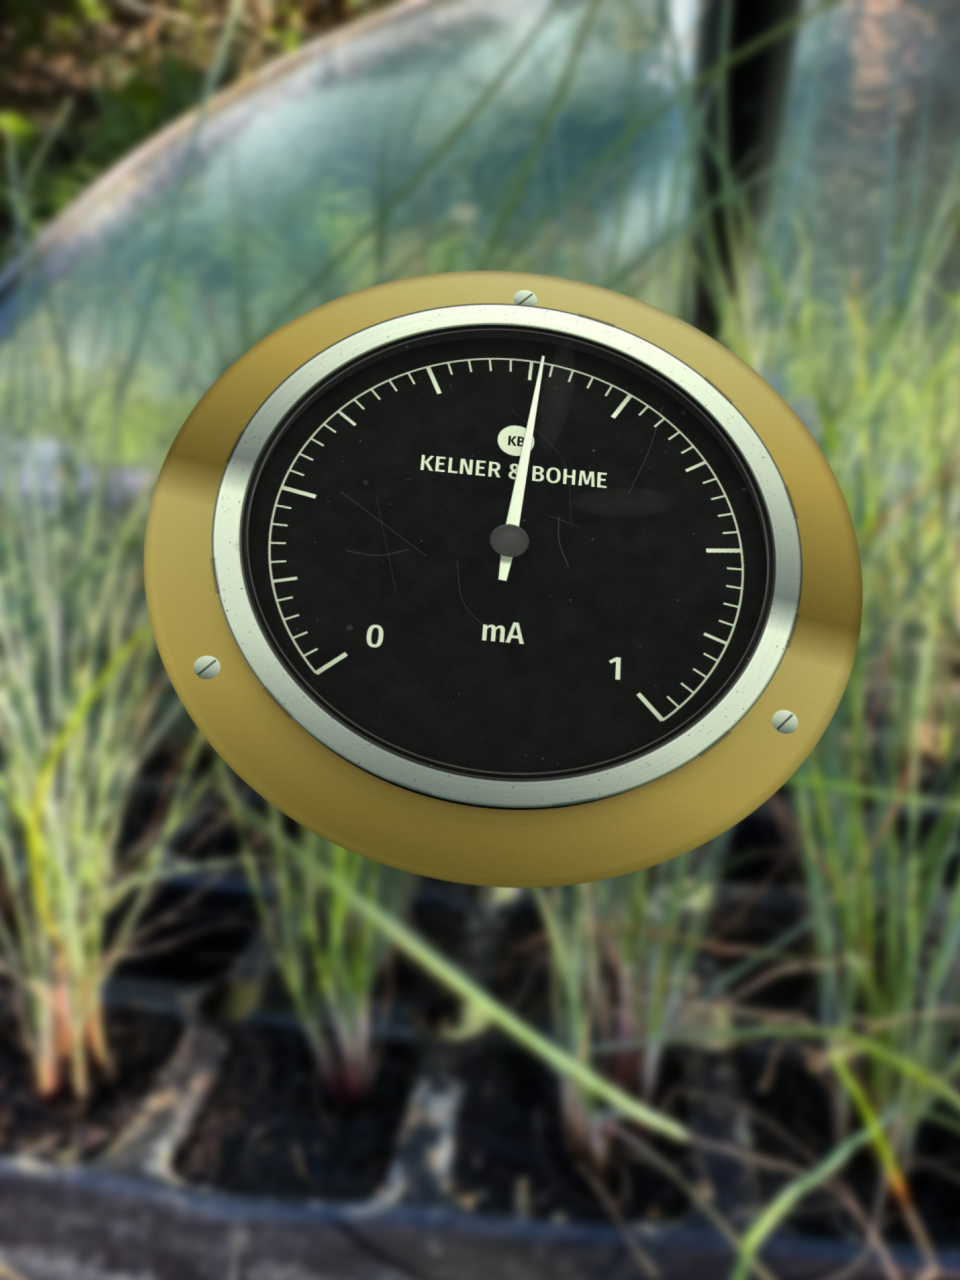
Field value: 0.51 mA
